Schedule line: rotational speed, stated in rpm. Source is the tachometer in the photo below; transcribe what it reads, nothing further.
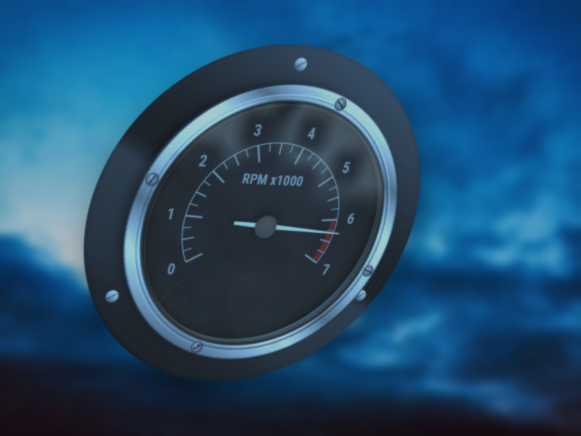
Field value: 6250 rpm
